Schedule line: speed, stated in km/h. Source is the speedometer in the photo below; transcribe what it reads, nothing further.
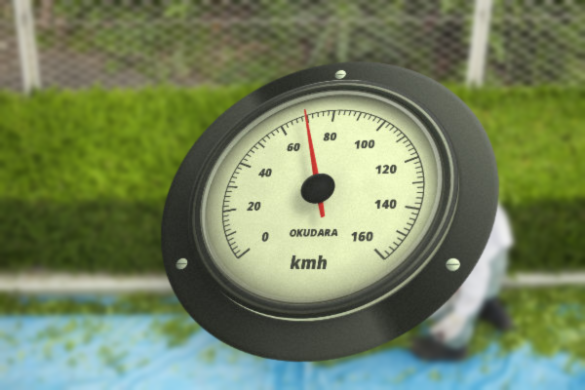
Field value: 70 km/h
